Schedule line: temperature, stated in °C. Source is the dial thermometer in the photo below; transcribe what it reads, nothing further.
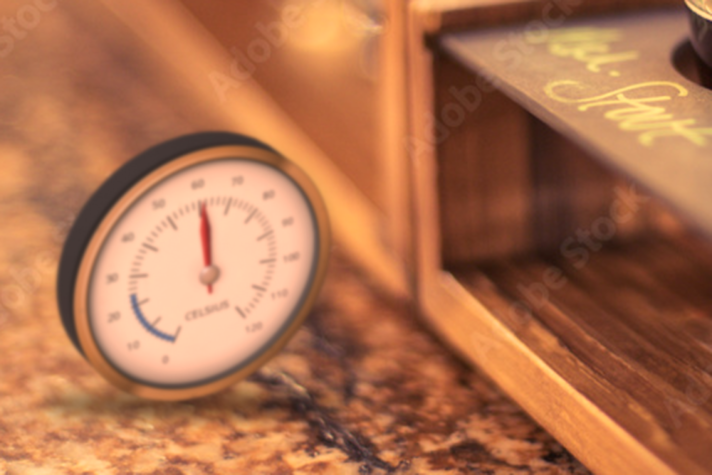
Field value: 60 °C
